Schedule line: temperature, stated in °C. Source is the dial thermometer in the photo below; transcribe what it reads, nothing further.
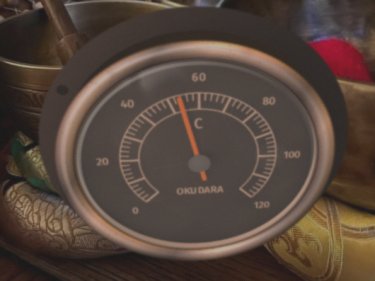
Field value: 54 °C
